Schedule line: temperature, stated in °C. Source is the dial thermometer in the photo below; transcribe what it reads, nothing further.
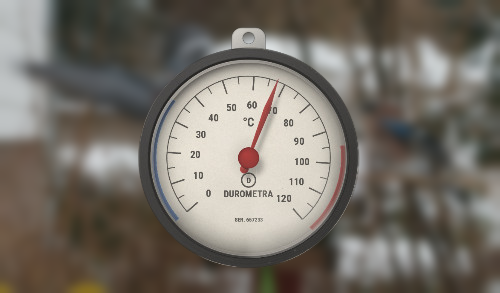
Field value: 67.5 °C
